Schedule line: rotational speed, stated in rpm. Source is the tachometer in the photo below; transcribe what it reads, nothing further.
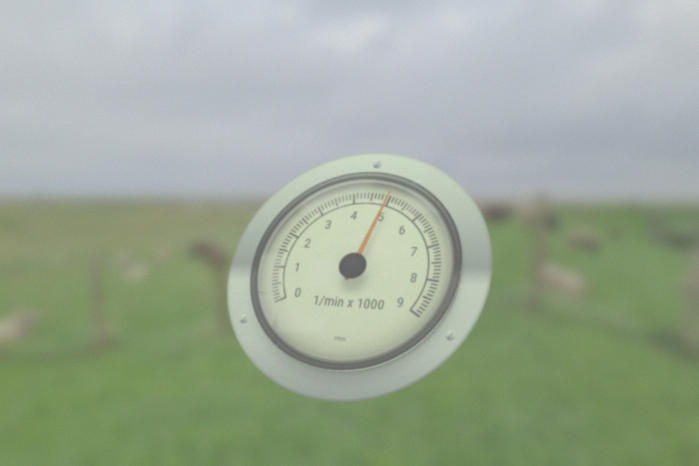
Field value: 5000 rpm
